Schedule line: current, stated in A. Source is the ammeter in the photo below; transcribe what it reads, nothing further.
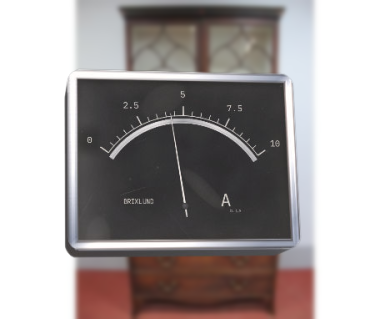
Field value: 4.25 A
